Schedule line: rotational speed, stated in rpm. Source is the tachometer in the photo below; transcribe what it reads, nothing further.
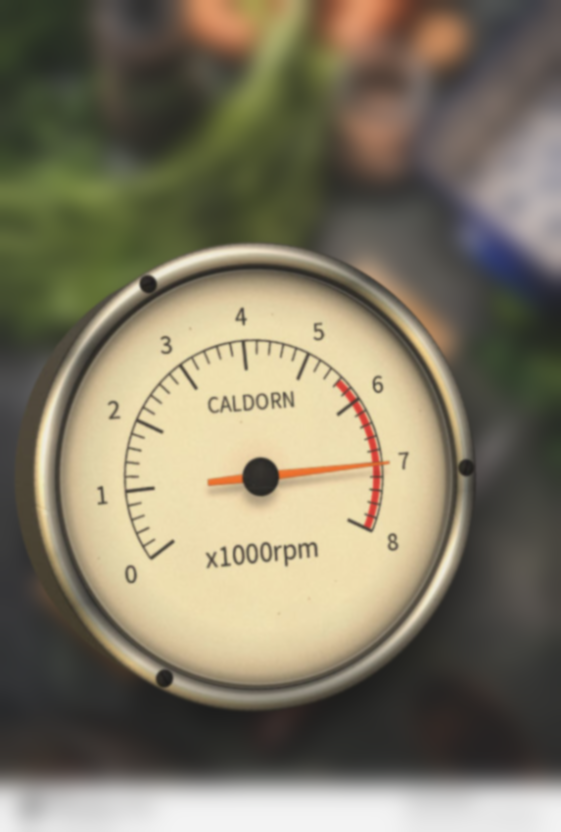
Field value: 7000 rpm
